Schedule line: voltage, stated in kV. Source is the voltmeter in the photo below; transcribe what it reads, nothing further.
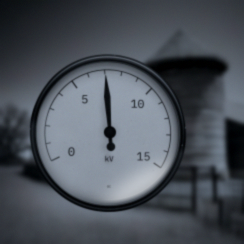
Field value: 7 kV
